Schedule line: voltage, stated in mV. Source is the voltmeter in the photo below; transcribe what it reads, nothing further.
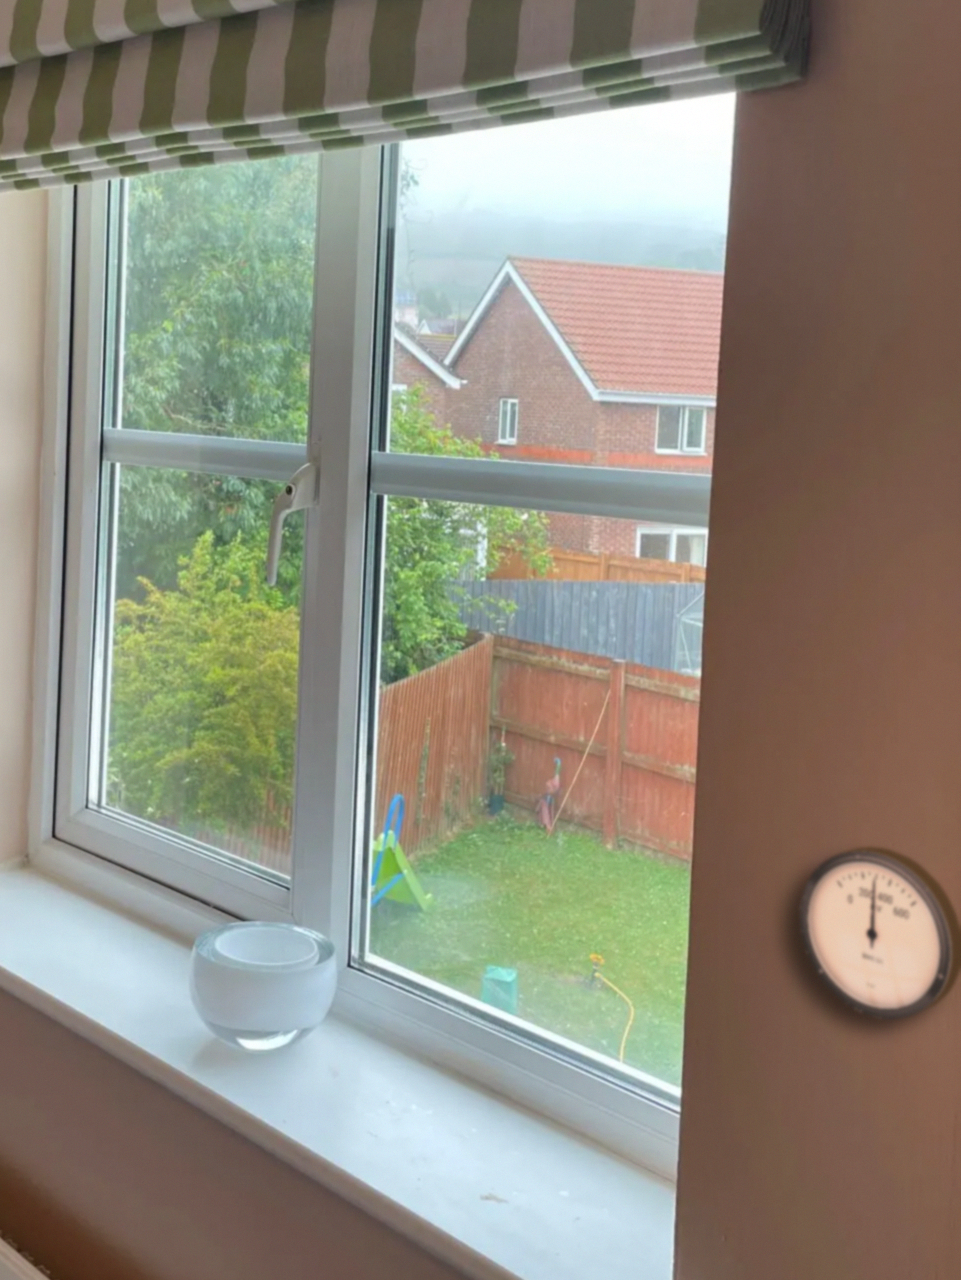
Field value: 300 mV
